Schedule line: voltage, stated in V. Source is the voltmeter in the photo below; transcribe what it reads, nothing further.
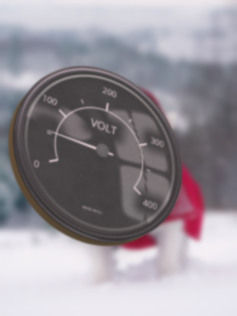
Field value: 50 V
